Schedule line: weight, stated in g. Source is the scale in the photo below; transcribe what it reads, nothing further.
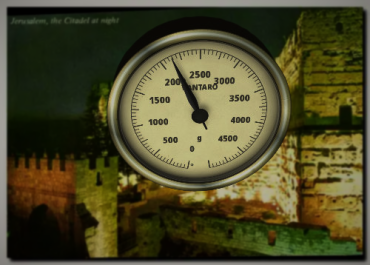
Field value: 2150 g
